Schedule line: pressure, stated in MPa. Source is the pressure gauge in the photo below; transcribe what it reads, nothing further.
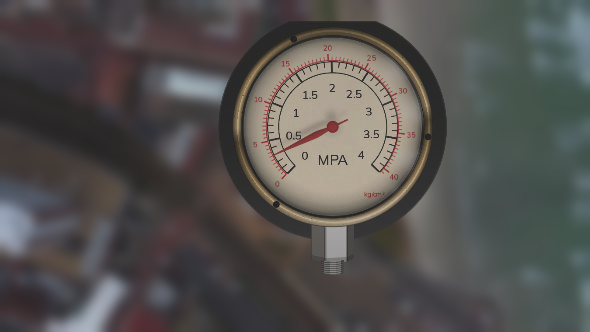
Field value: 0.3 MPa
